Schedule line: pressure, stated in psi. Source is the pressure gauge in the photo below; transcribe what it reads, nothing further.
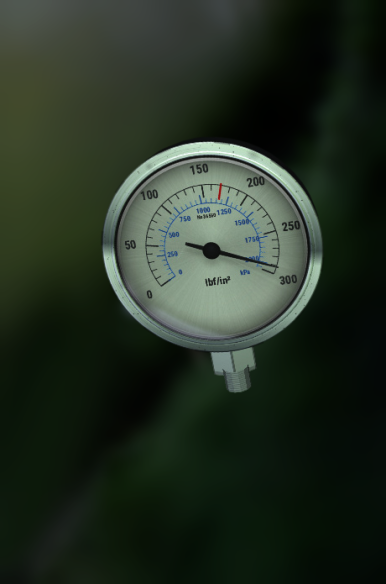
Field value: 290 psi
